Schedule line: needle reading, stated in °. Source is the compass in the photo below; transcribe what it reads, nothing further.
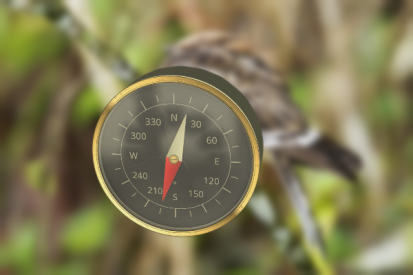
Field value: 195 °
